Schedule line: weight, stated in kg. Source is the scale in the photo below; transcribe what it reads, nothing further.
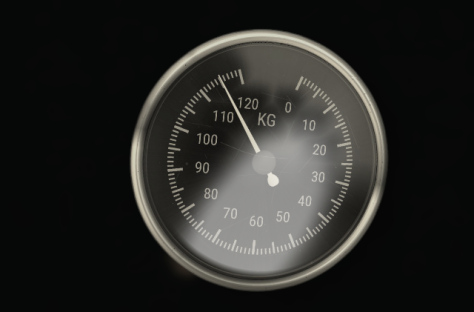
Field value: 115 kg
